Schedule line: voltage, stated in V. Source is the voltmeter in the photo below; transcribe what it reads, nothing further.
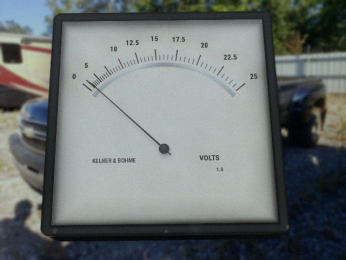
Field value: 2.5 V
